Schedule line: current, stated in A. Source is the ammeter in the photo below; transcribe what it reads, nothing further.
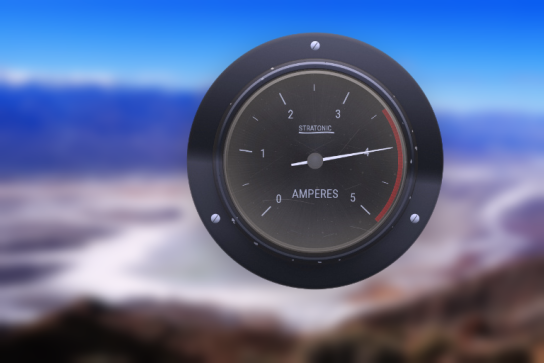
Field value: 4 A
